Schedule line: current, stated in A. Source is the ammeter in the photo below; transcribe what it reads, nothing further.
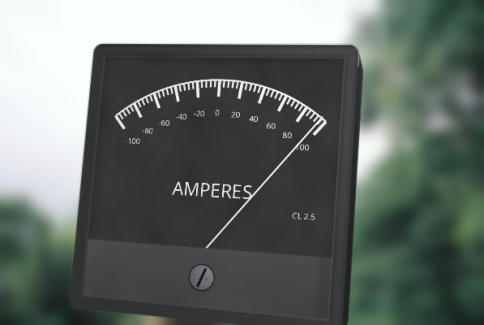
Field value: 96 A
